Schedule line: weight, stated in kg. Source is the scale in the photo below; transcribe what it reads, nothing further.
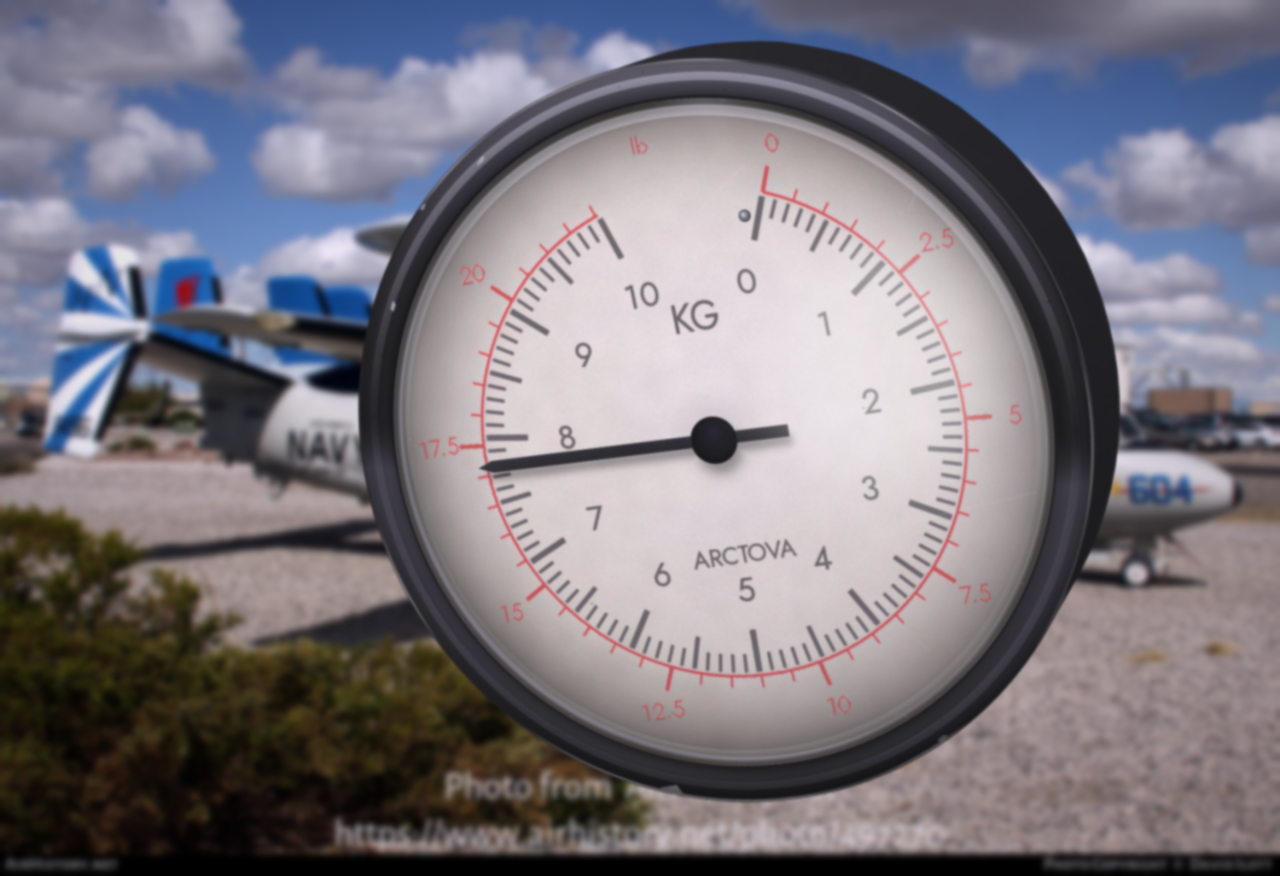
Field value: 7.8 kg
